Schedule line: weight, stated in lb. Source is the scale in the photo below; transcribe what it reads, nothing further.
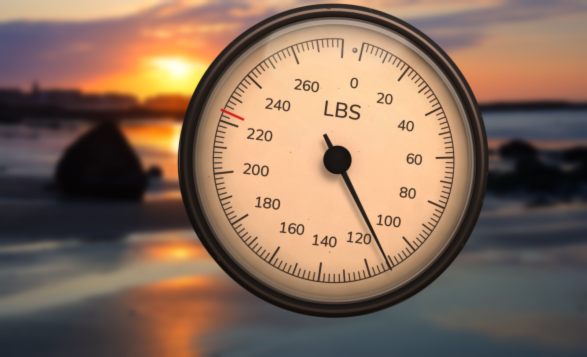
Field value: 112 lb
